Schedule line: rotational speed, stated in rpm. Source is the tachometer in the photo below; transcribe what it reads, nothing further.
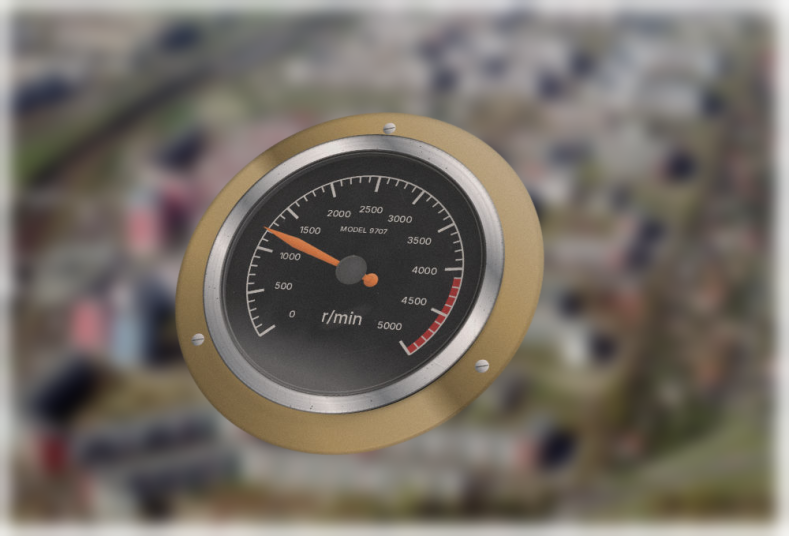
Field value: 1200 rpm
